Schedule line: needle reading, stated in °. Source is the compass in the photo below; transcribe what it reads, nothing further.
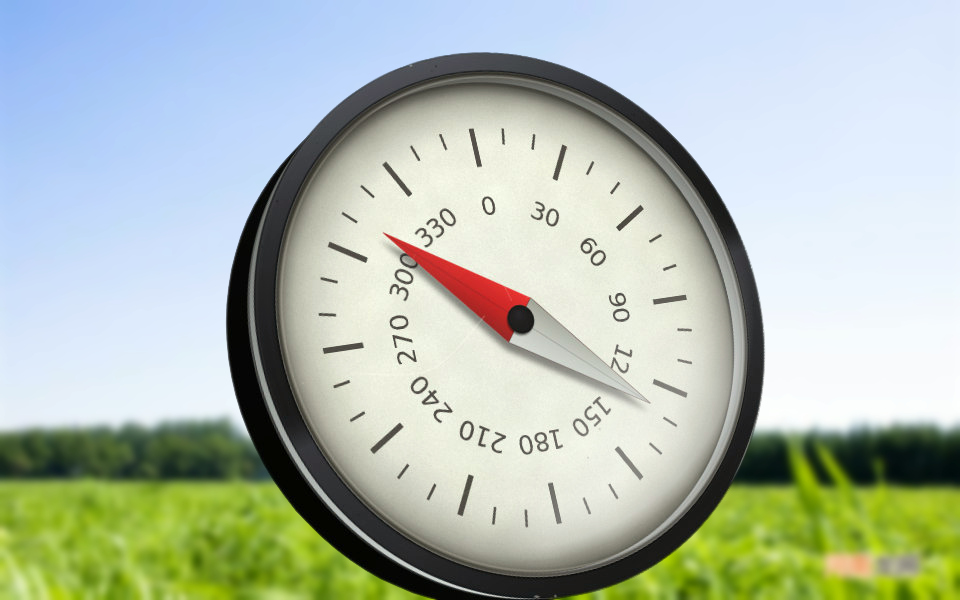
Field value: 310 °
